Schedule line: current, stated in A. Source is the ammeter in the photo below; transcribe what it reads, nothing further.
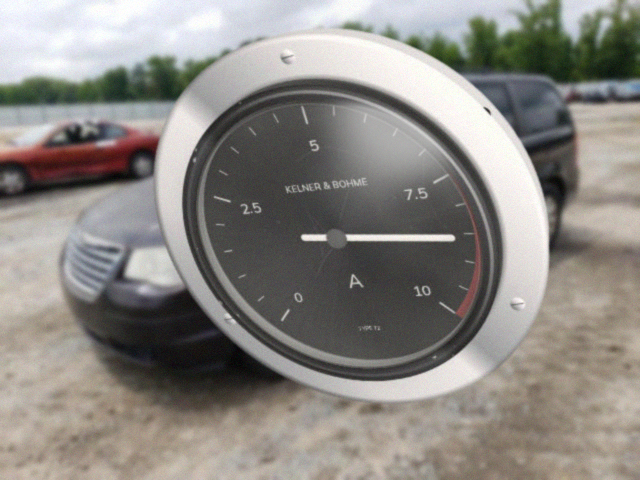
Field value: 8.5 A
